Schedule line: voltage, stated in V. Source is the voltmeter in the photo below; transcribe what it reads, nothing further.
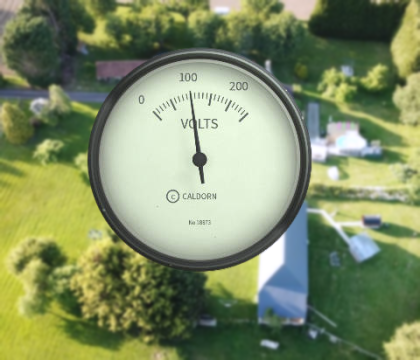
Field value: 100 V
